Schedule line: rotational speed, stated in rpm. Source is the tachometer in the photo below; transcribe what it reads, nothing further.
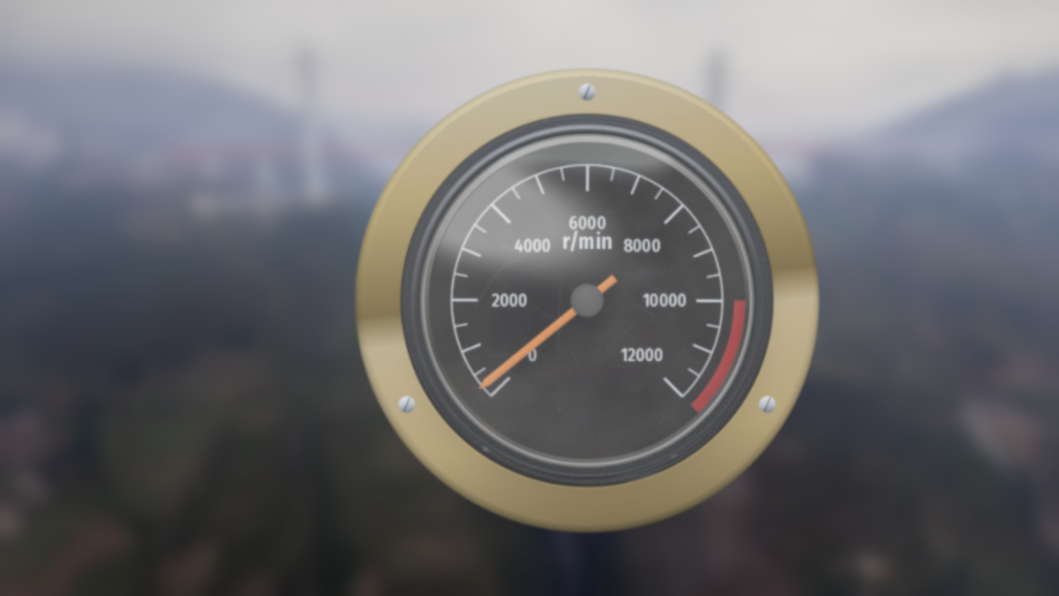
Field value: 250 rpm
